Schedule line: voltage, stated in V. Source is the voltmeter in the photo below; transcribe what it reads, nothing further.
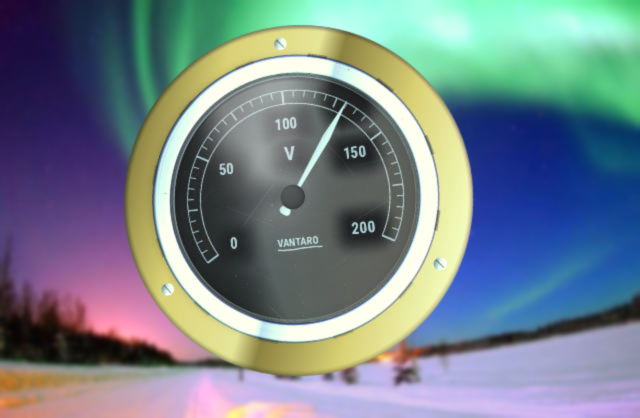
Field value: 130 V
